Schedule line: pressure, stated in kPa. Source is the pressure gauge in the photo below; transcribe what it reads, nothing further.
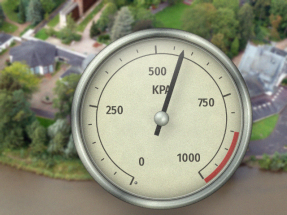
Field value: 575 kPa
